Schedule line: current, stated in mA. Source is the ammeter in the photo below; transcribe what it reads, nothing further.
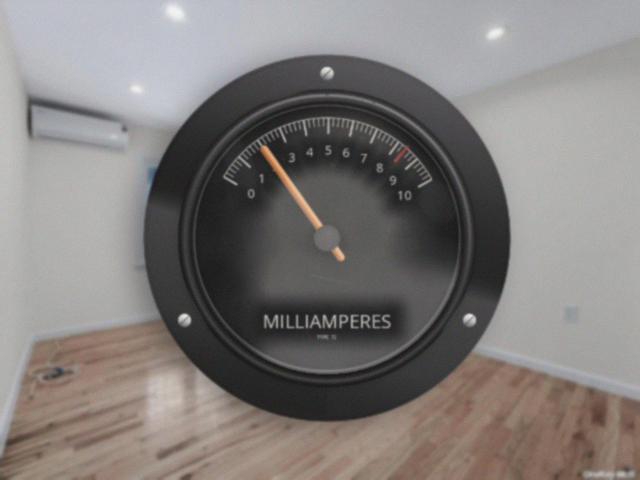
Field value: 2 mA
